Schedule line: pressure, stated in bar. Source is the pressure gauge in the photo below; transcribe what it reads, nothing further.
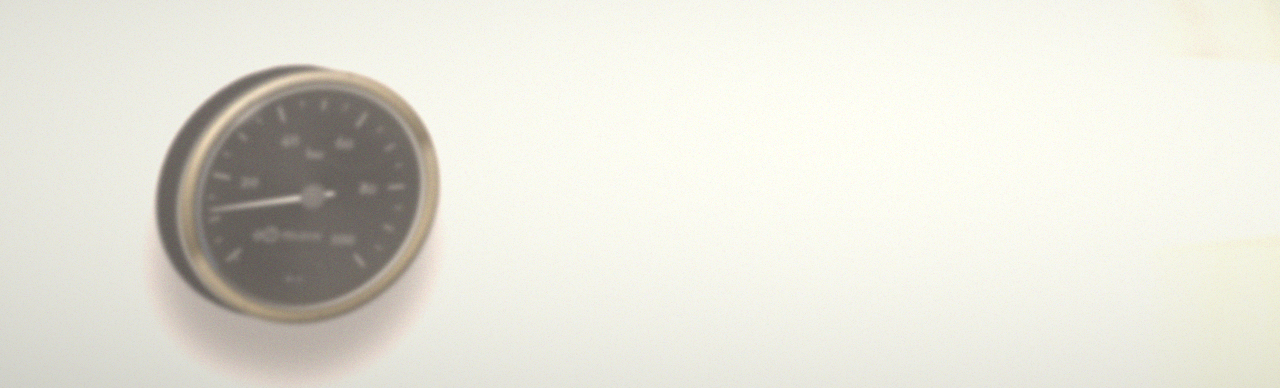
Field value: 12.5 bar
